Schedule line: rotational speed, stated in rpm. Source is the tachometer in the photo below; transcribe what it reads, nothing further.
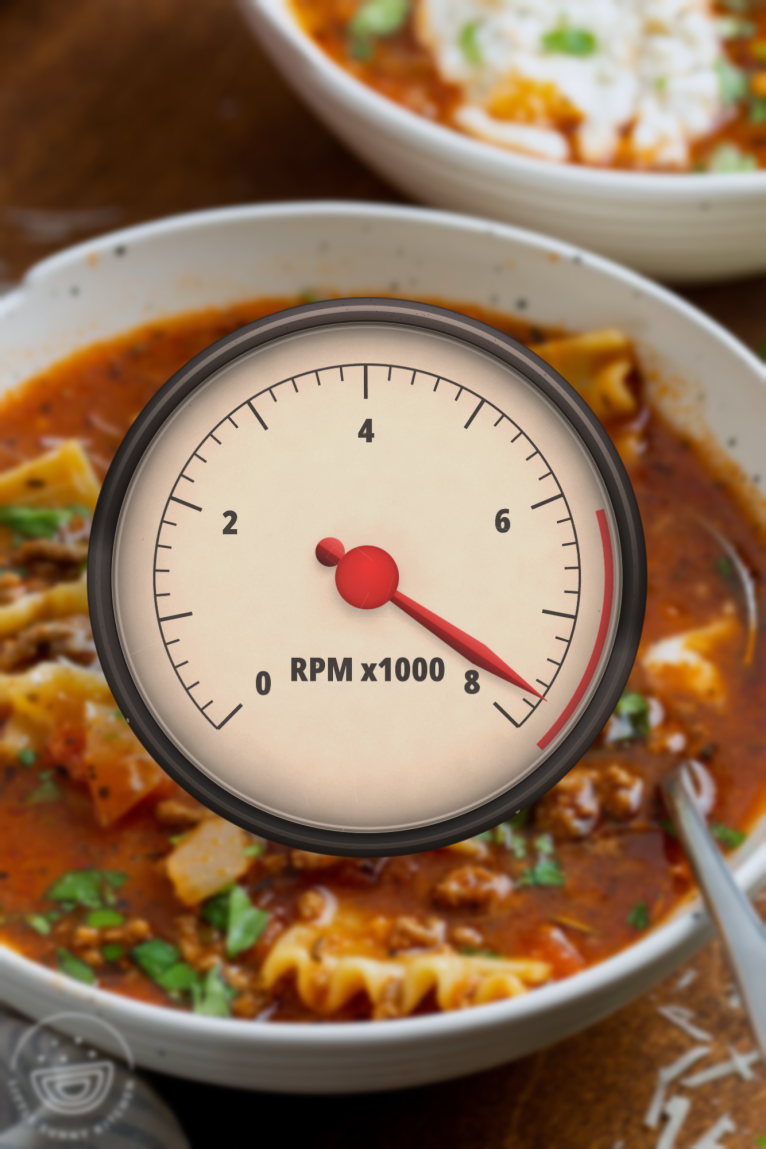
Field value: 7700 rpm
